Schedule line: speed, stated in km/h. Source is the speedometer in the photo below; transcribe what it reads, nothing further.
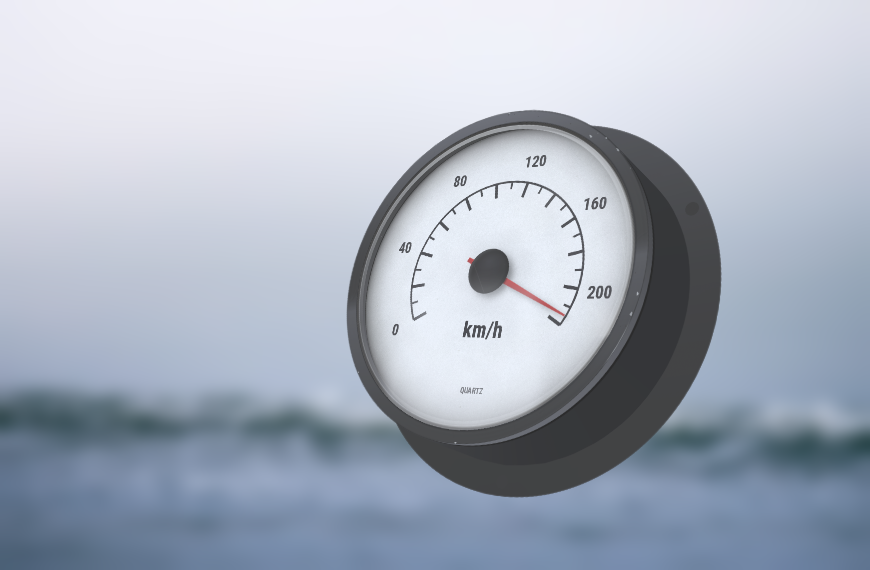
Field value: 215 km/h
